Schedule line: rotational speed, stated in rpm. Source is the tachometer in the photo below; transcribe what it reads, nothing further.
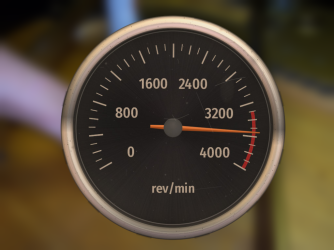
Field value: 3550 rpm
